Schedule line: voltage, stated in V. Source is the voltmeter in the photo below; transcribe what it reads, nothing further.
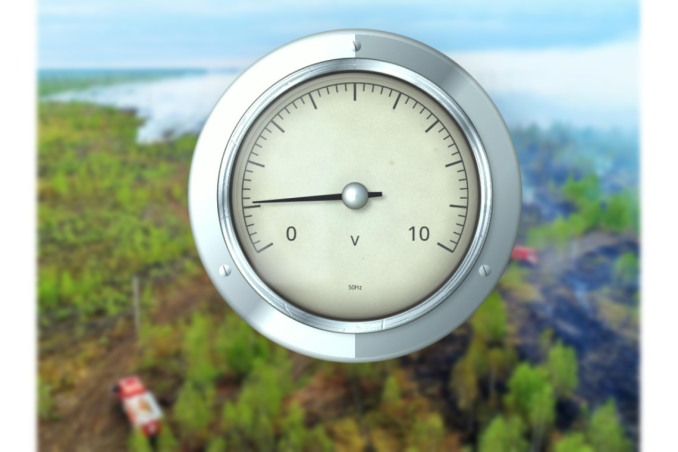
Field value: 1.1 V
